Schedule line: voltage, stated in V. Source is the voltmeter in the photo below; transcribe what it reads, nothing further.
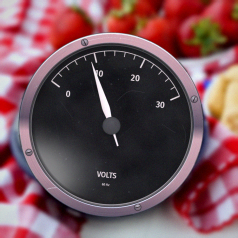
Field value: 9 V
